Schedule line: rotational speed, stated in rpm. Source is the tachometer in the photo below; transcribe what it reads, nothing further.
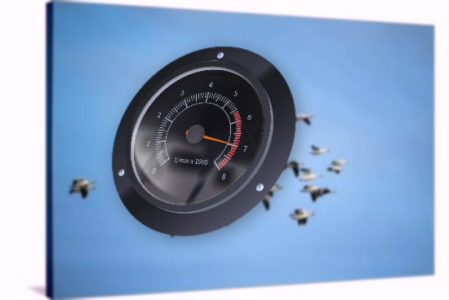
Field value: 7000 rpm
